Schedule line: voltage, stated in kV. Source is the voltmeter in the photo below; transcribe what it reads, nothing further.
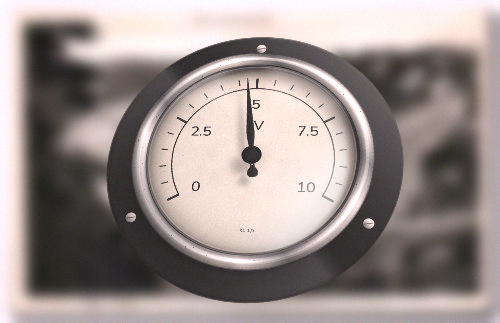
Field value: 4.75 kV
